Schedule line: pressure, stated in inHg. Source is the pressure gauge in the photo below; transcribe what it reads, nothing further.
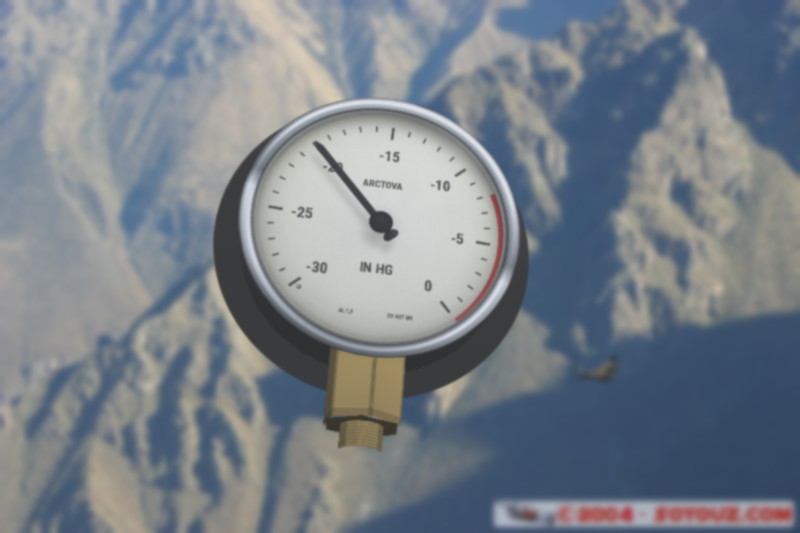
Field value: -20 inHg
